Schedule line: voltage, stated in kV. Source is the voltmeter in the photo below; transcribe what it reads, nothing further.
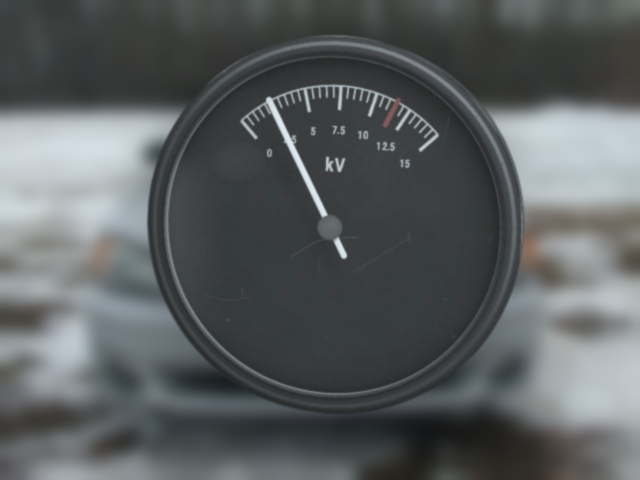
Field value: 2.5 kV
